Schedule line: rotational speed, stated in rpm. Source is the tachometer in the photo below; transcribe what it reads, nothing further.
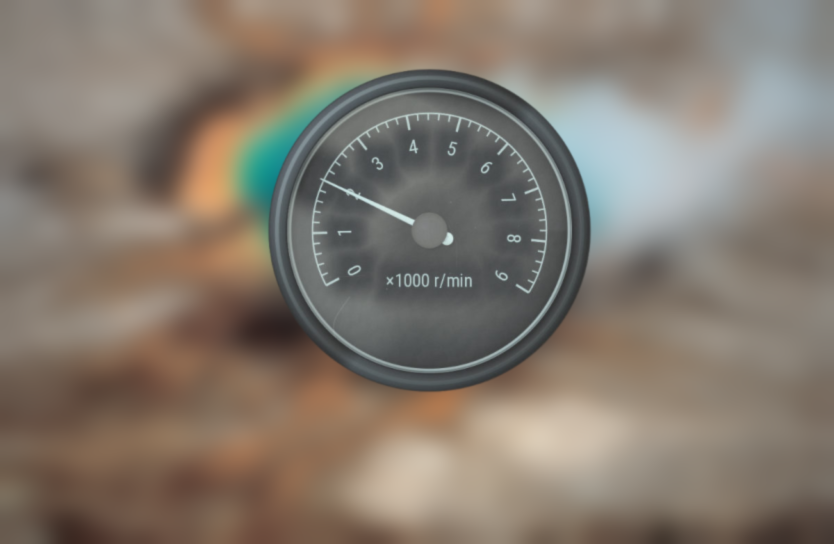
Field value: 2000 rpm
